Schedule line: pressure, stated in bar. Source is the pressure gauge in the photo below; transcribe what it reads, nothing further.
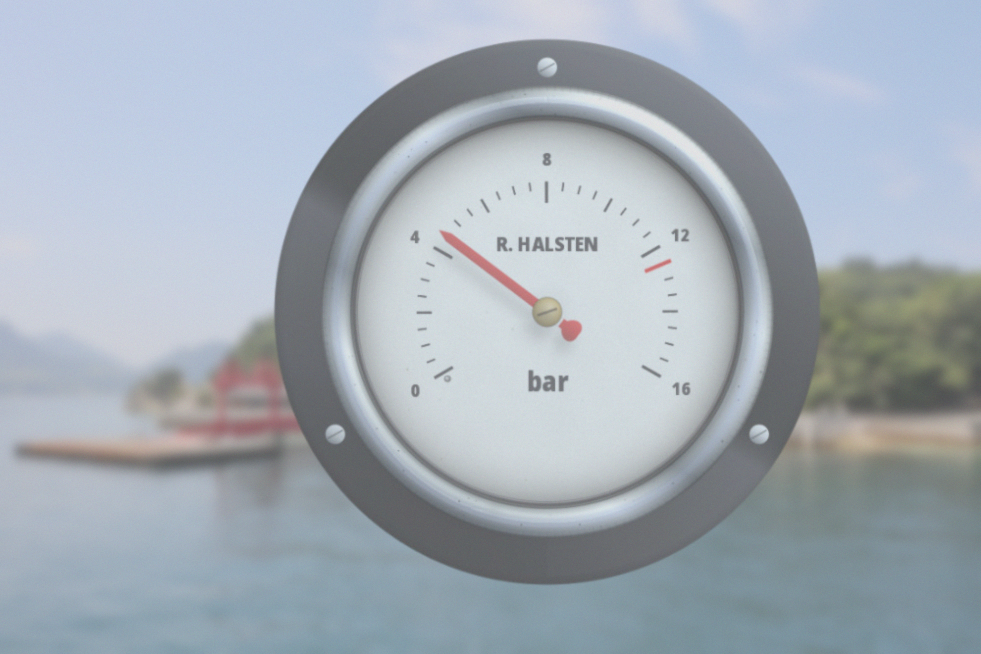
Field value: 4.5 bar
